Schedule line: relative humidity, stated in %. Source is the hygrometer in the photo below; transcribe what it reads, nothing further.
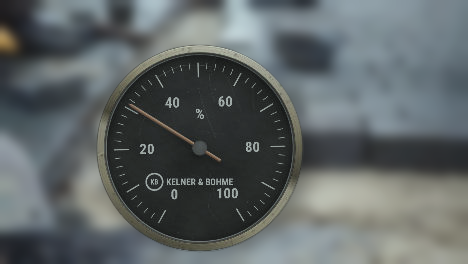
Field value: 31 %
